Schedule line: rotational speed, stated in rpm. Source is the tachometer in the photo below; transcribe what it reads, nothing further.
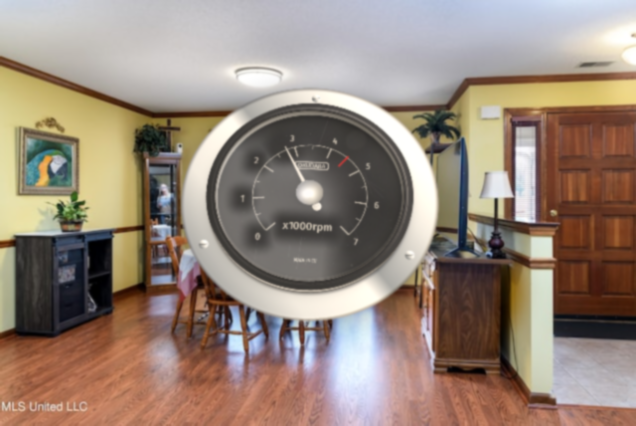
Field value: 2750 rpm
